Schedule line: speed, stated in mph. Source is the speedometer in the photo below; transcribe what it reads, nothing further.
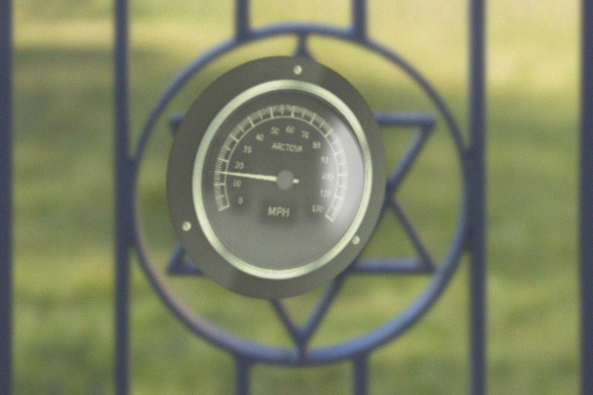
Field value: 15 mph
